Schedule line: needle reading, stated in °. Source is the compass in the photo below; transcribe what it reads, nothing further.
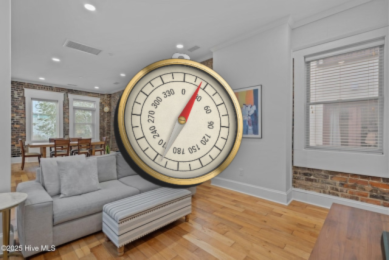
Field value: 22.5 °
